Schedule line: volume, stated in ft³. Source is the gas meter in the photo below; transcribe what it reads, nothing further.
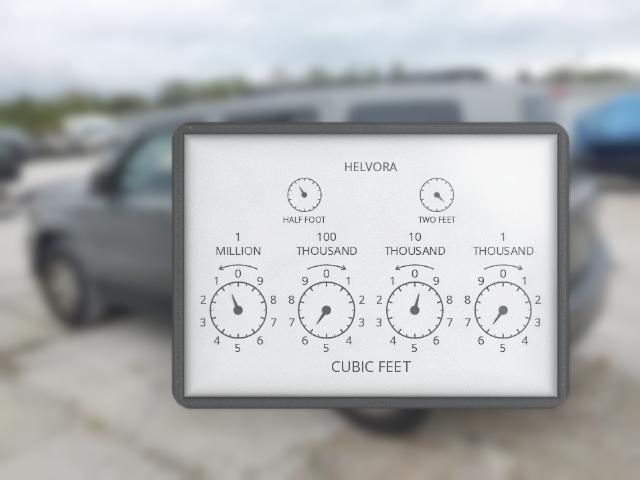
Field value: 59600 ft³
